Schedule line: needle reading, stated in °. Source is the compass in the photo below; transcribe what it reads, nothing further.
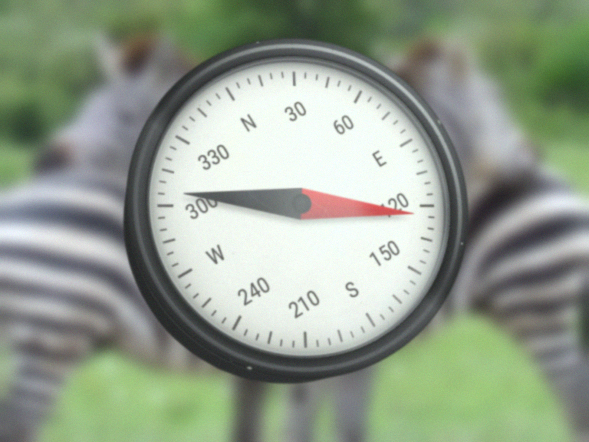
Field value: 125 °
